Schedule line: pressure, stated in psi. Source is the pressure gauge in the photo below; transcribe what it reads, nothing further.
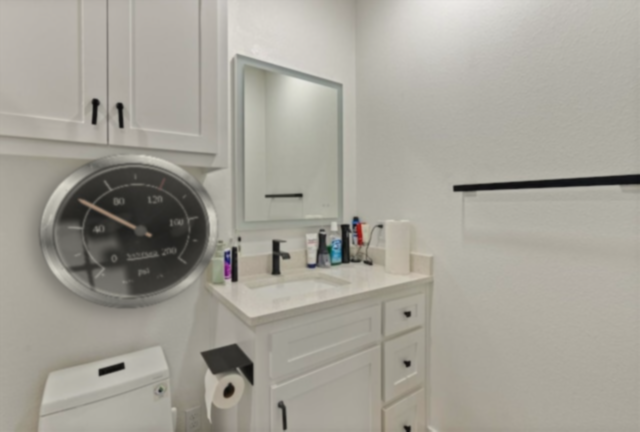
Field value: 60 psi
